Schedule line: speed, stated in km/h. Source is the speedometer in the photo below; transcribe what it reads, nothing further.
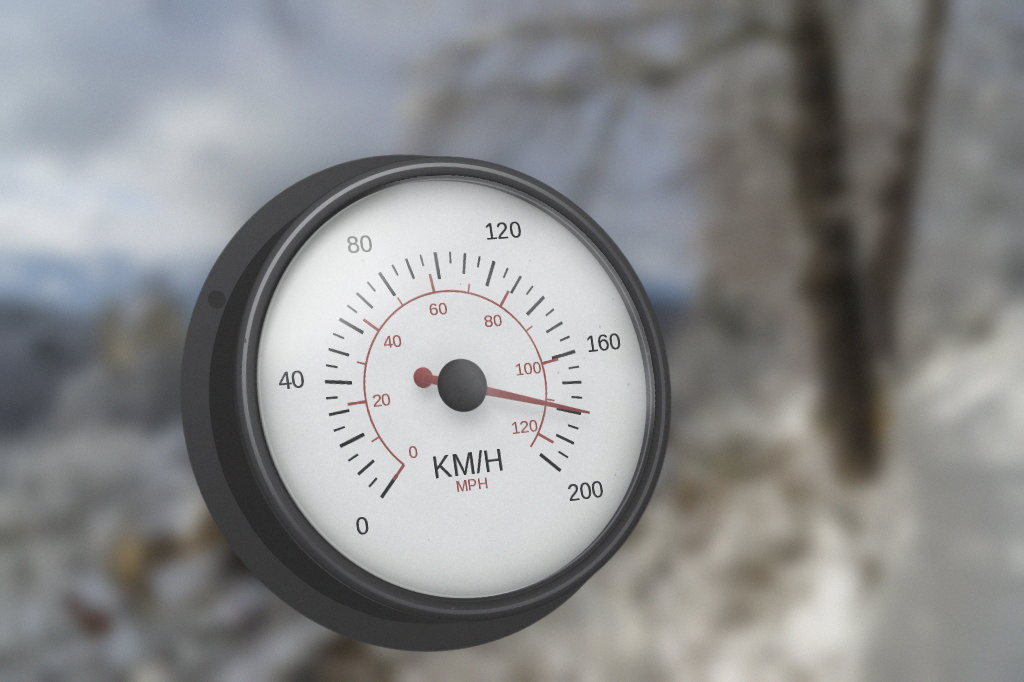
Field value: 180 km/h
